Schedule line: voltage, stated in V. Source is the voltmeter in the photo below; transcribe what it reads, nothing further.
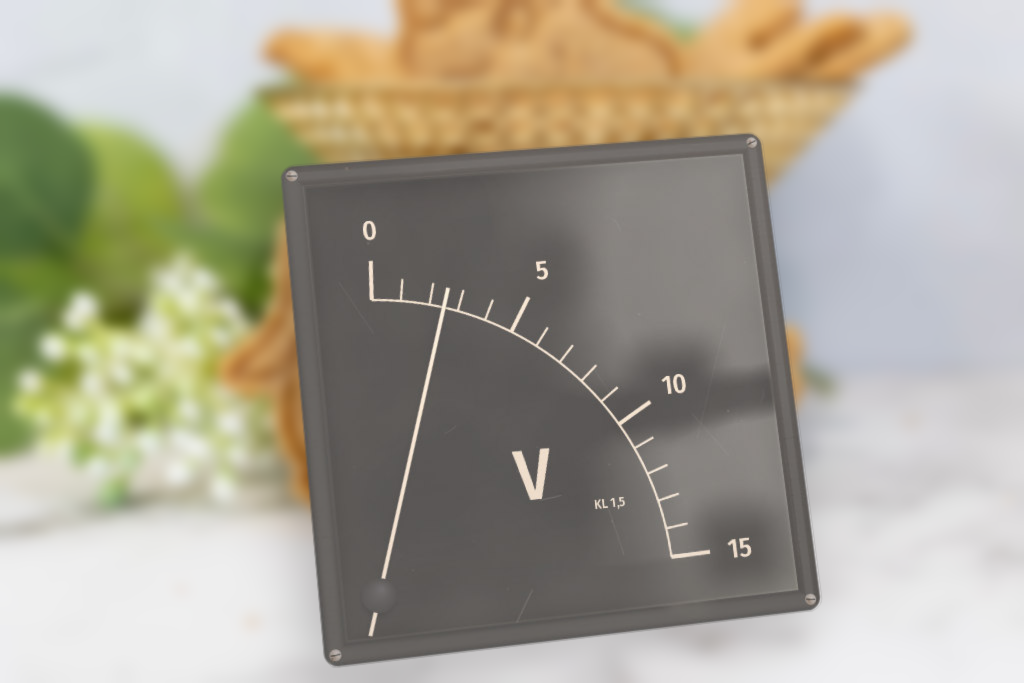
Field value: 2.5 V
